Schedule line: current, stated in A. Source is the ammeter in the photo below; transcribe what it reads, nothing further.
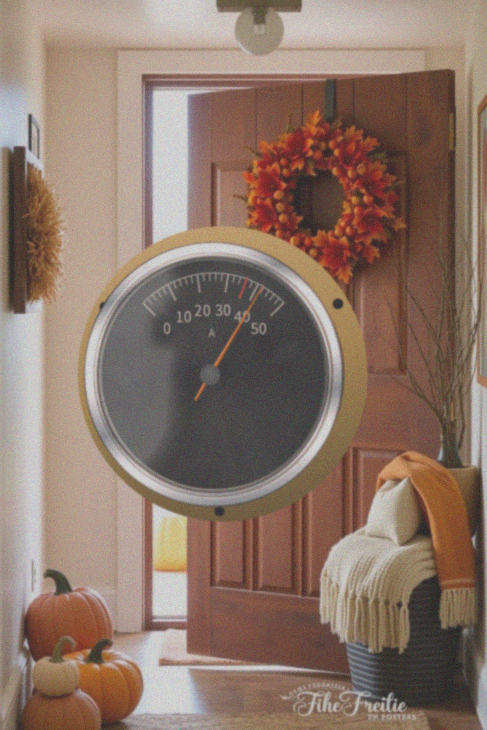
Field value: 42 A
